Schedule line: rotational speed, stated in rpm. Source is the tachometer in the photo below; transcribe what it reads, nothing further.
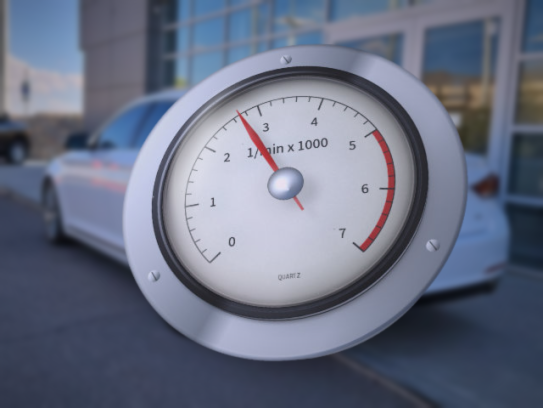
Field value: 2700 rpm
